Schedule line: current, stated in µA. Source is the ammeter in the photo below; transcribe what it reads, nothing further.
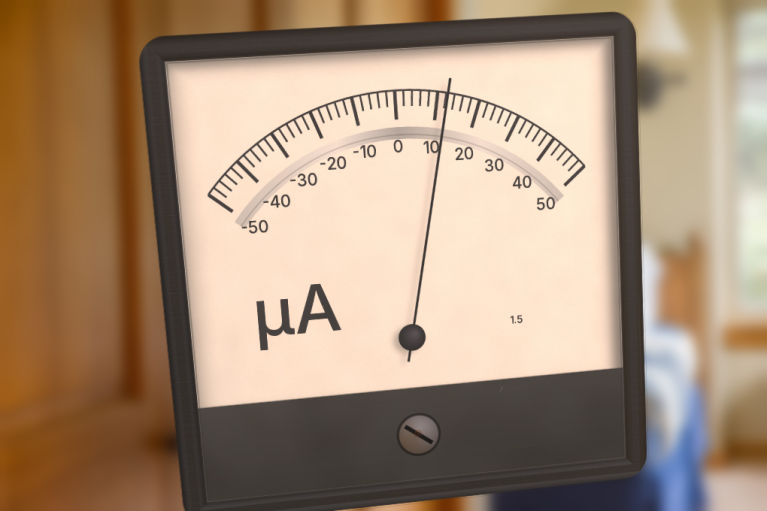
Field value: 12 µA
